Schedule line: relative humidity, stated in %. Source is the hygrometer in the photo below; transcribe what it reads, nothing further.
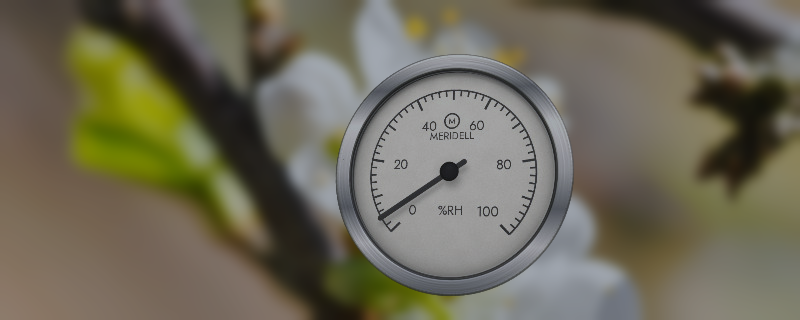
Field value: 4 %
